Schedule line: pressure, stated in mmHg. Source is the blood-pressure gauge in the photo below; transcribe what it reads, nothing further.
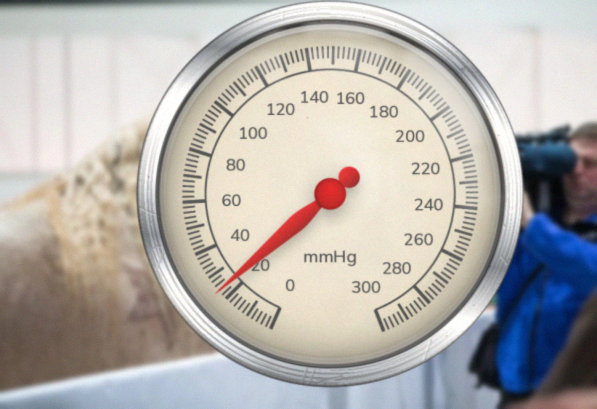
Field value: 24 mmHg
